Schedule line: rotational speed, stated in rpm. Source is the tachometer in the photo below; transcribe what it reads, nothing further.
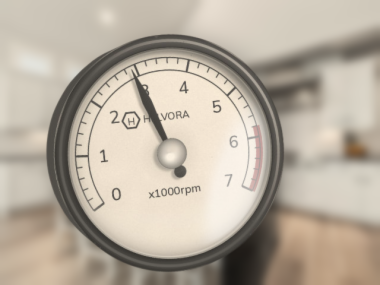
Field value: 2900 rpm
